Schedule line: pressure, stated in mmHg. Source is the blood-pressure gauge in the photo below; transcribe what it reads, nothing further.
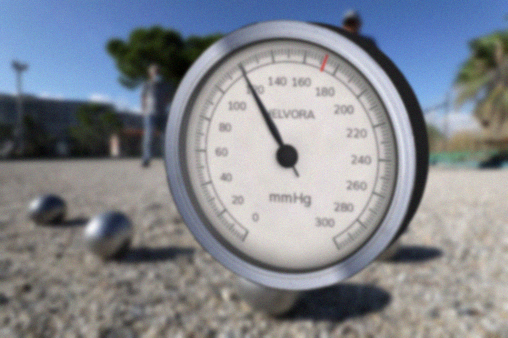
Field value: 120 mmHg
